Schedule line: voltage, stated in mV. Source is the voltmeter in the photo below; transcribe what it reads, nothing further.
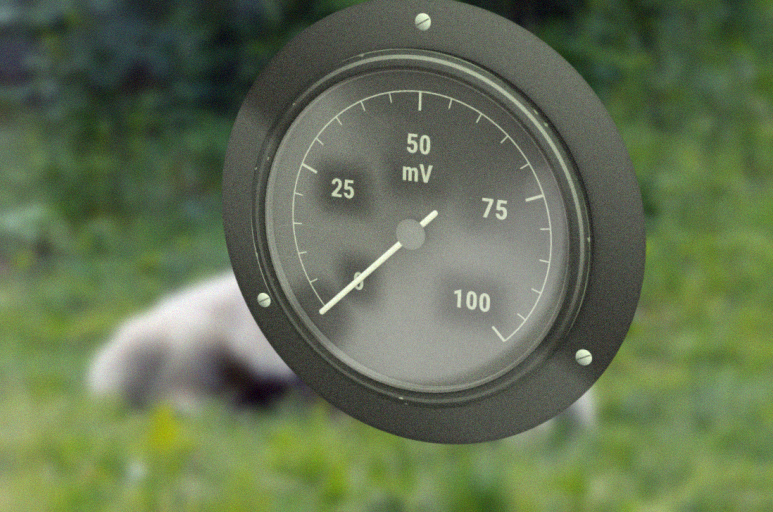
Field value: 0 mV
